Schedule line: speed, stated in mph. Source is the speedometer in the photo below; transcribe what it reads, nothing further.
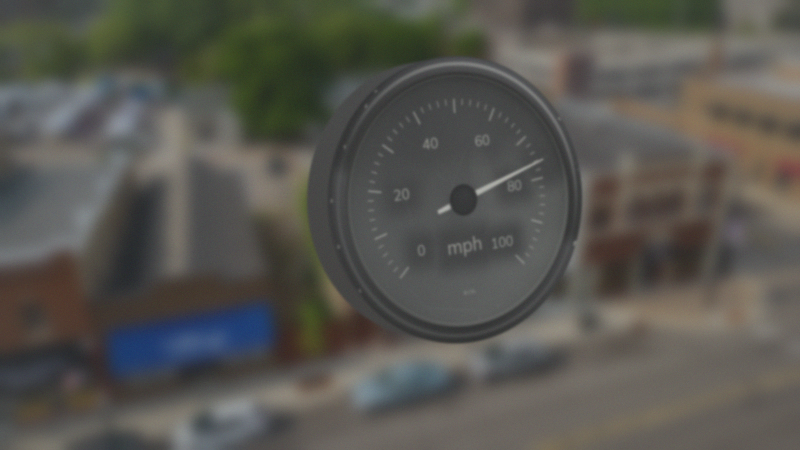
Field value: 76 mph
